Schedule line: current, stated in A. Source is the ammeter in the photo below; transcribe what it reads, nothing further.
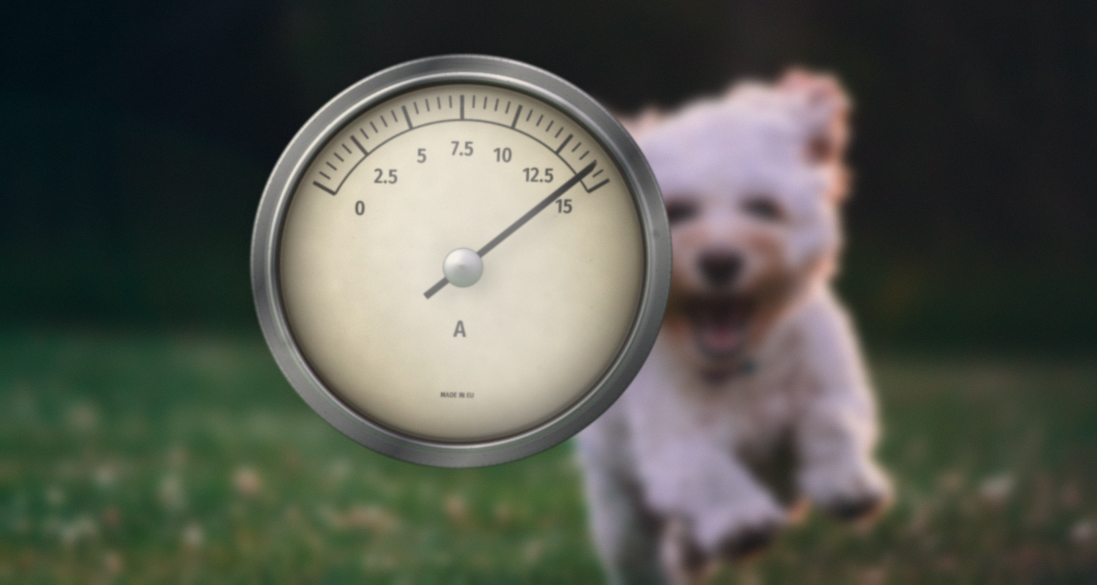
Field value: 14 A
